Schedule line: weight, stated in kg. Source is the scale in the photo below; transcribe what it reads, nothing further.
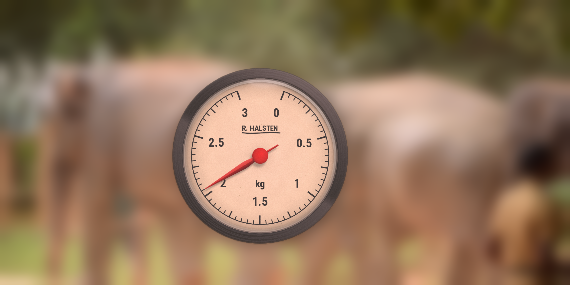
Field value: 2.05 kg
